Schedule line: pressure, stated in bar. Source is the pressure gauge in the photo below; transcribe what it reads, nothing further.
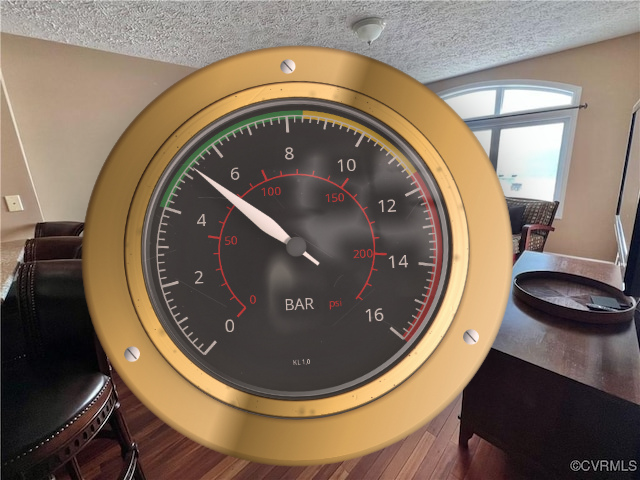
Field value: 5.2 bar
